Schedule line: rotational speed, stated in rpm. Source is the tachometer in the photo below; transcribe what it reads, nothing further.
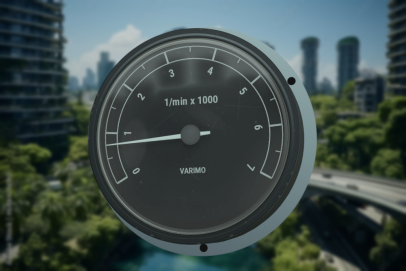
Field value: 750 rpm
